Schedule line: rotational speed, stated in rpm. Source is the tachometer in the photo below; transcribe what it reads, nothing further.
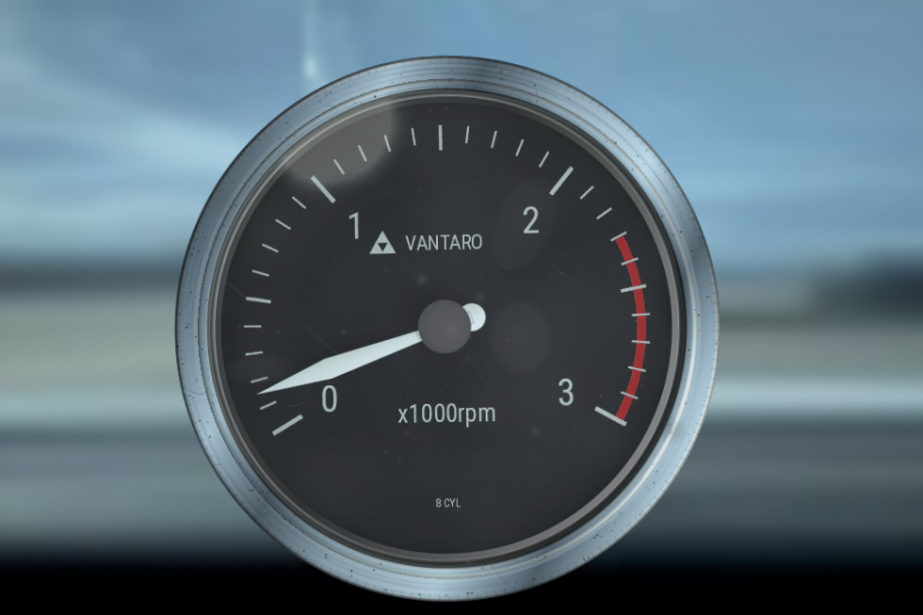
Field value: 150 rpm
